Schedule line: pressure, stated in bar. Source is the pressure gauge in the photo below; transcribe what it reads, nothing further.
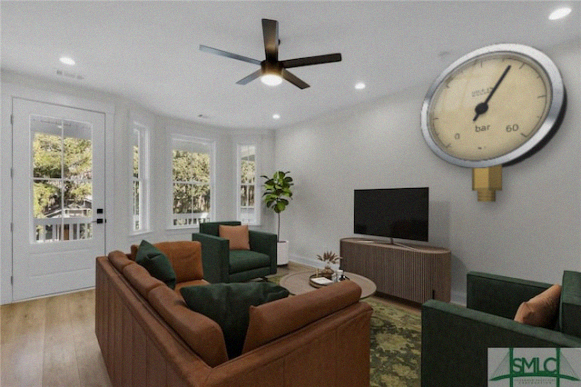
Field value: 37.5 bar
